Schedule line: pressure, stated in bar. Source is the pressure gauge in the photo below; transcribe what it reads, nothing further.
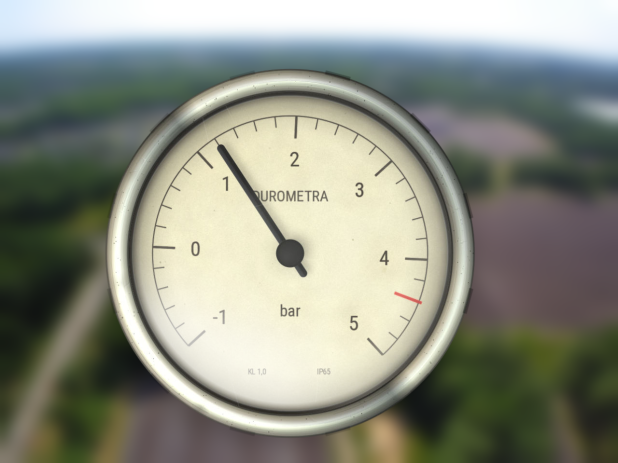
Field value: 1.2 bar
